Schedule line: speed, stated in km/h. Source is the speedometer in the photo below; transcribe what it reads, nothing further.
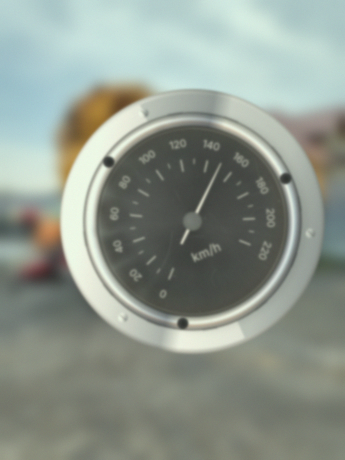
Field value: 150 km/h
